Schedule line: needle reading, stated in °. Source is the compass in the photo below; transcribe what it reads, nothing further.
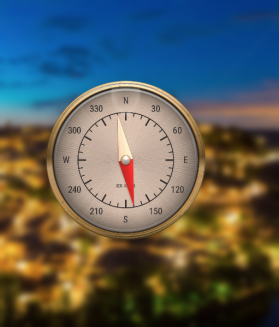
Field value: 170 °
